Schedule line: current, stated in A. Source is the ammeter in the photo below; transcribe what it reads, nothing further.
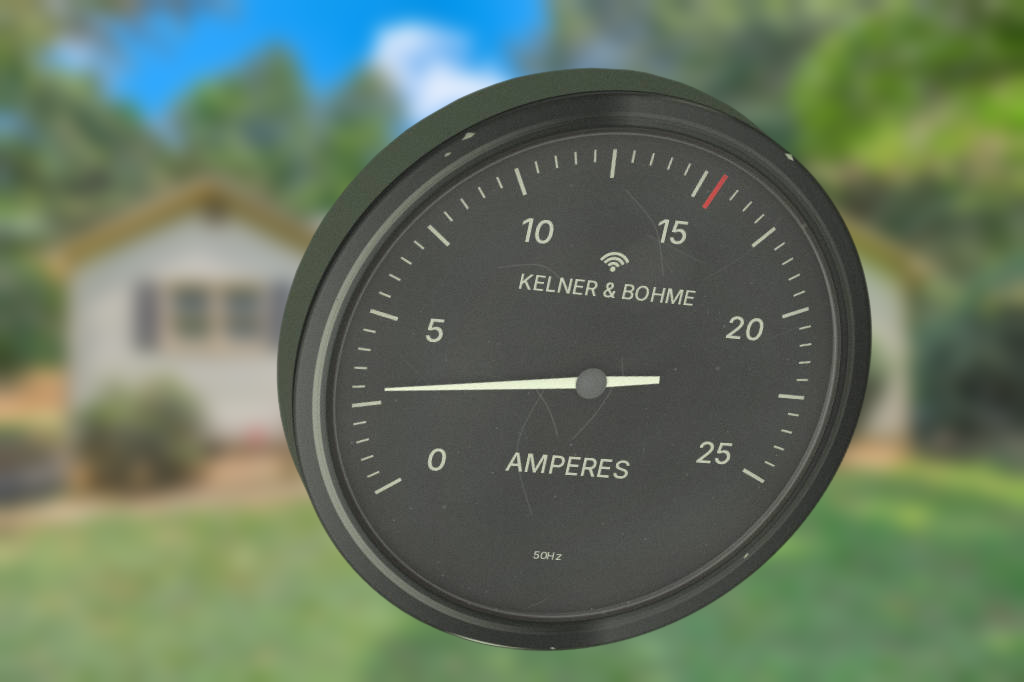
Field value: 3 A
